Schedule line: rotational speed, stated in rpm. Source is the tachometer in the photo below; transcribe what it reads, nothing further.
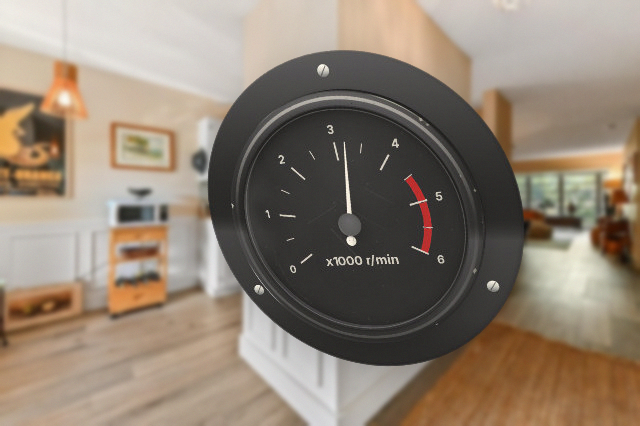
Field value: 3250 rpm
